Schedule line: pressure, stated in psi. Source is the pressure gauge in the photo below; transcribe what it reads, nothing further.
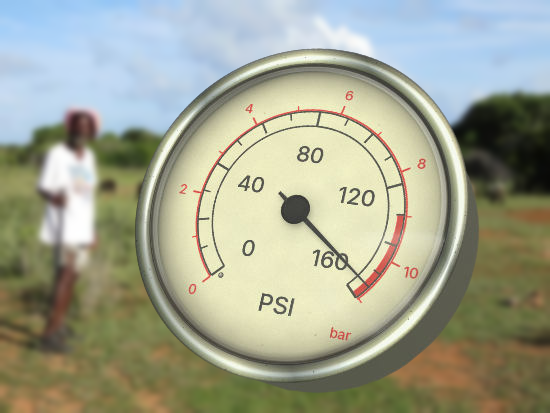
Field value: 155 psi
